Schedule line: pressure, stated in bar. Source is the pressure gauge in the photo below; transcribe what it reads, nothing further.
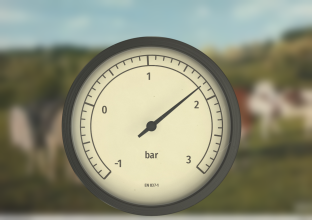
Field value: 1.8 bar
